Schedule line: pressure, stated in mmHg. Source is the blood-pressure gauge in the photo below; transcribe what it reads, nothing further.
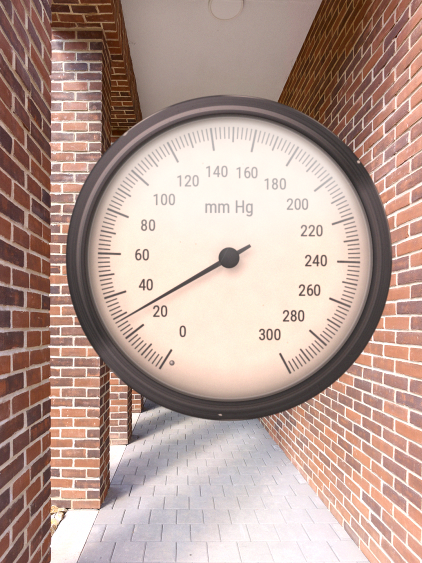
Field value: 28 mmHg
